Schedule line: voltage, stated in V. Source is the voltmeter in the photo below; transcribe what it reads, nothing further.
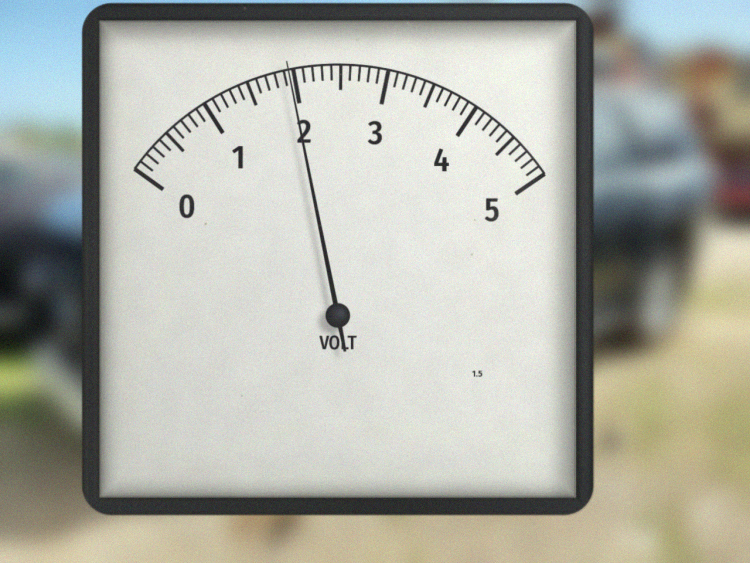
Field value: 1.95 V
